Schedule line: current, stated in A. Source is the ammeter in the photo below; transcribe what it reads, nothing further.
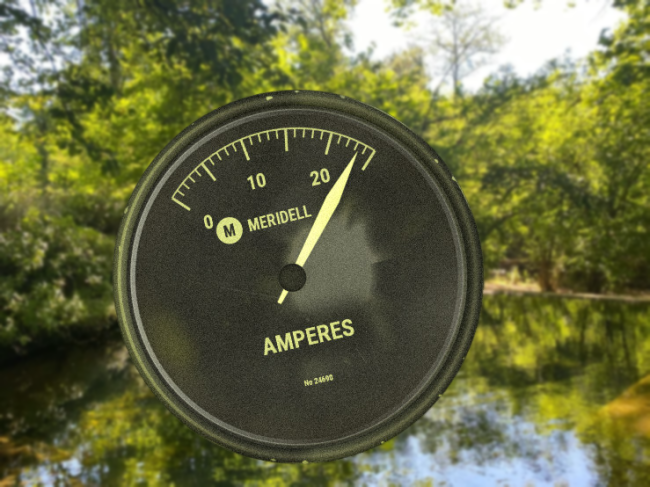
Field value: 23.5 A
